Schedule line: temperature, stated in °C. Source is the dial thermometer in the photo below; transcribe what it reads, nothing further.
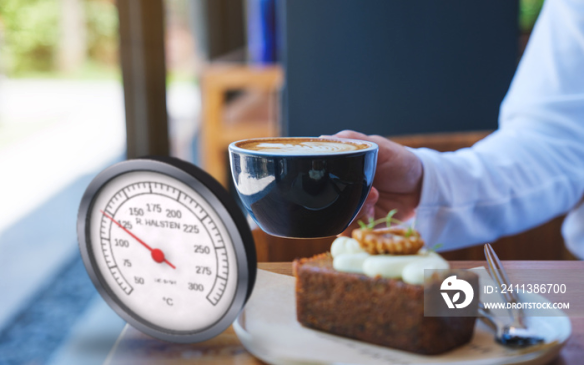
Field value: 125 °C
